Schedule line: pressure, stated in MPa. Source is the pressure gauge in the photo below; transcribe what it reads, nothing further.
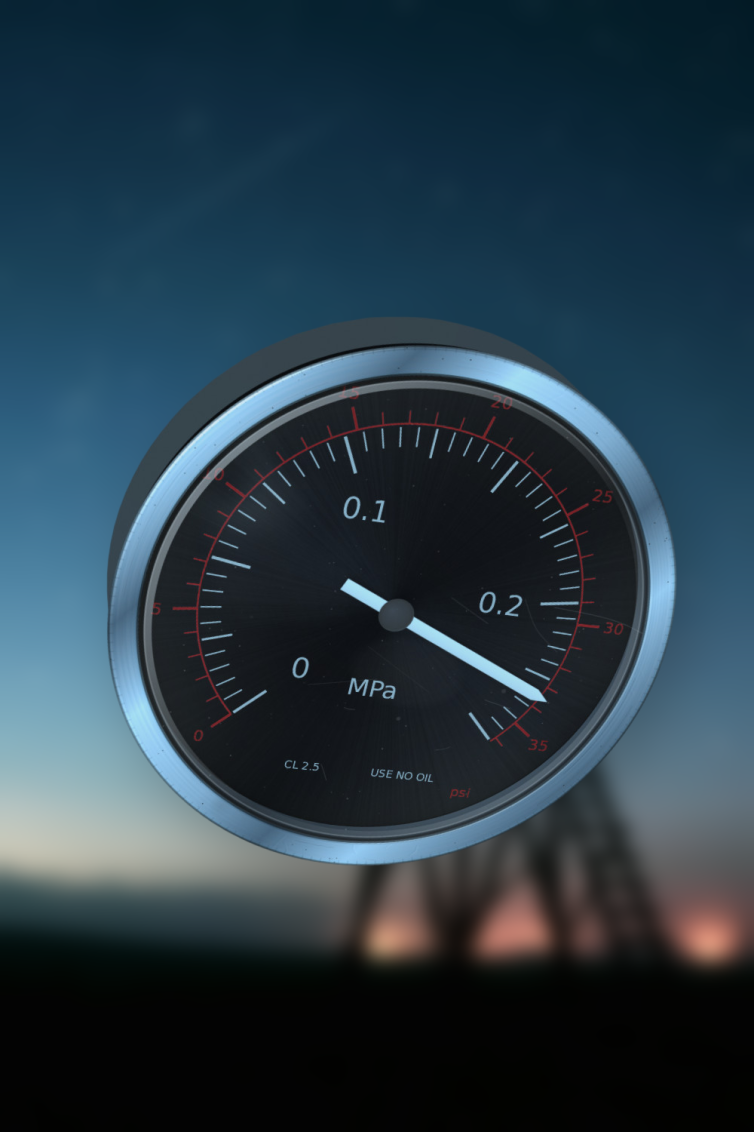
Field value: 0.23 MPa
